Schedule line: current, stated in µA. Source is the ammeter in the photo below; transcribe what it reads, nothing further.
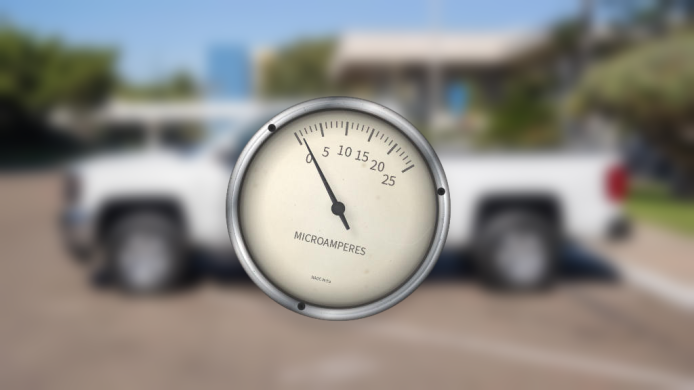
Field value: 1 µA
